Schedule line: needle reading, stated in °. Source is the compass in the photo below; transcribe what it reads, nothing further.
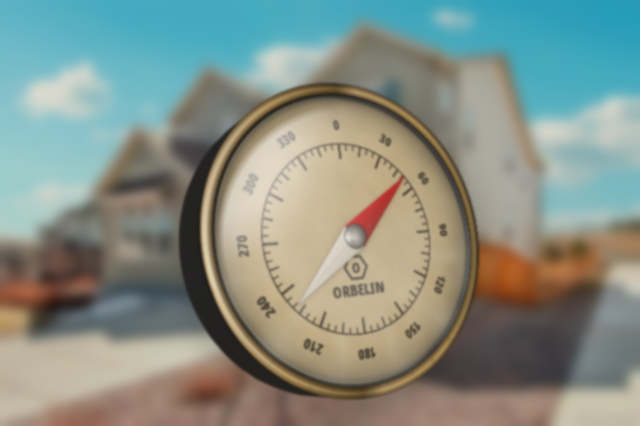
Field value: 50 °
